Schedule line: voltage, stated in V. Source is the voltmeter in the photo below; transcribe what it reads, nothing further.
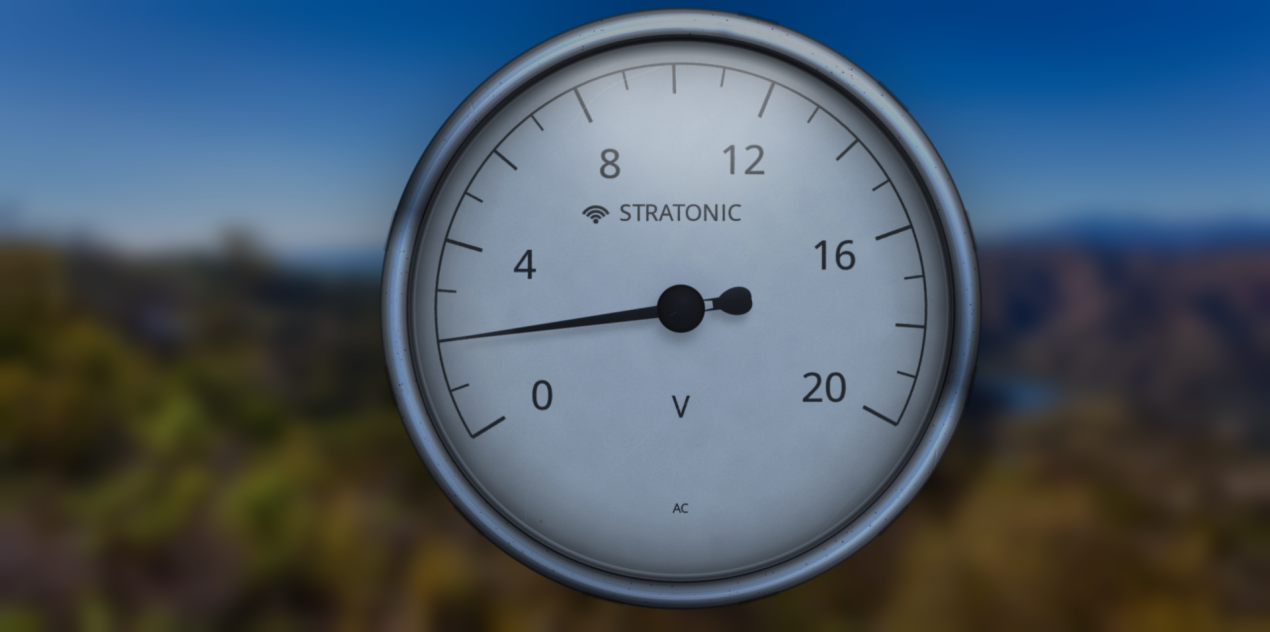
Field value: 2 V
